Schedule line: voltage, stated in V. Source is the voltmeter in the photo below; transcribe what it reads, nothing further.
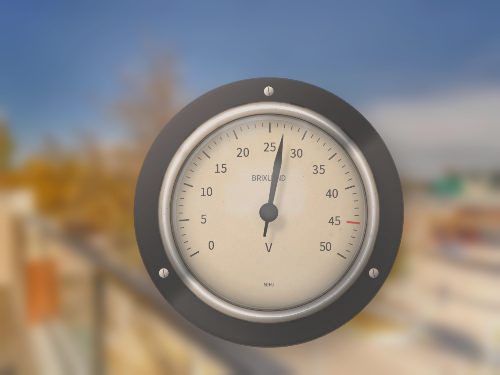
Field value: 27 V
